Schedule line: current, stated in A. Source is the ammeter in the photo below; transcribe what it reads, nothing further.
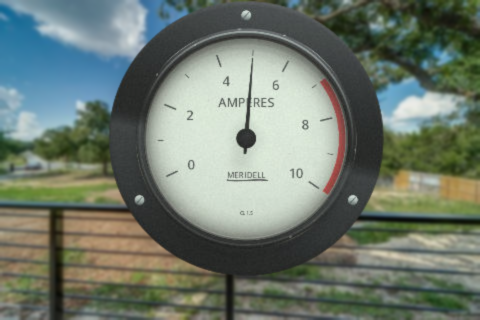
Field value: 5 A
